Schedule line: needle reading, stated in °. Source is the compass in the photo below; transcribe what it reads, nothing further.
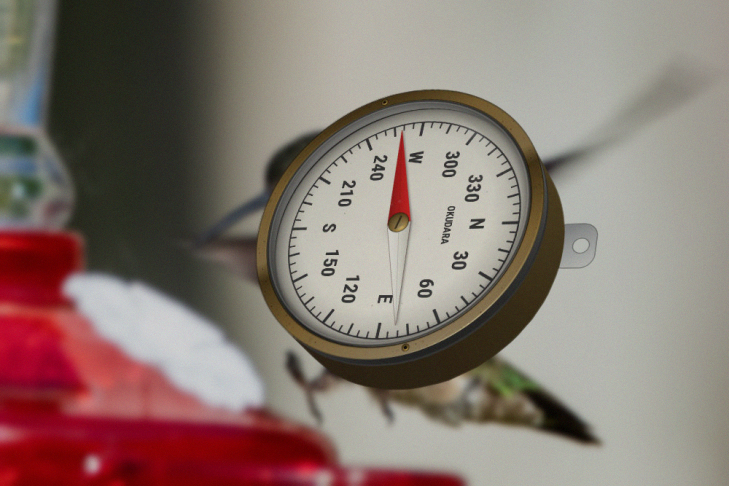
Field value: 260 °
